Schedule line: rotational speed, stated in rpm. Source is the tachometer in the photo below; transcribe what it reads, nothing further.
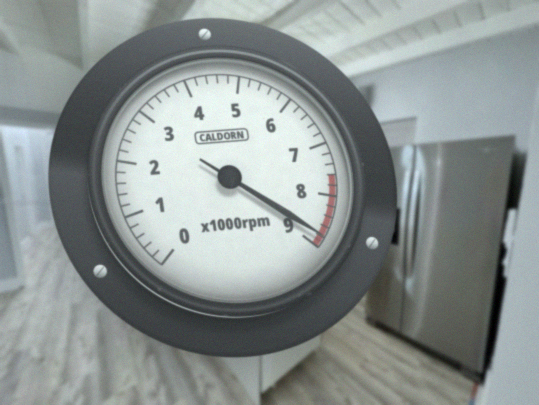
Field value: 8800 rpm
